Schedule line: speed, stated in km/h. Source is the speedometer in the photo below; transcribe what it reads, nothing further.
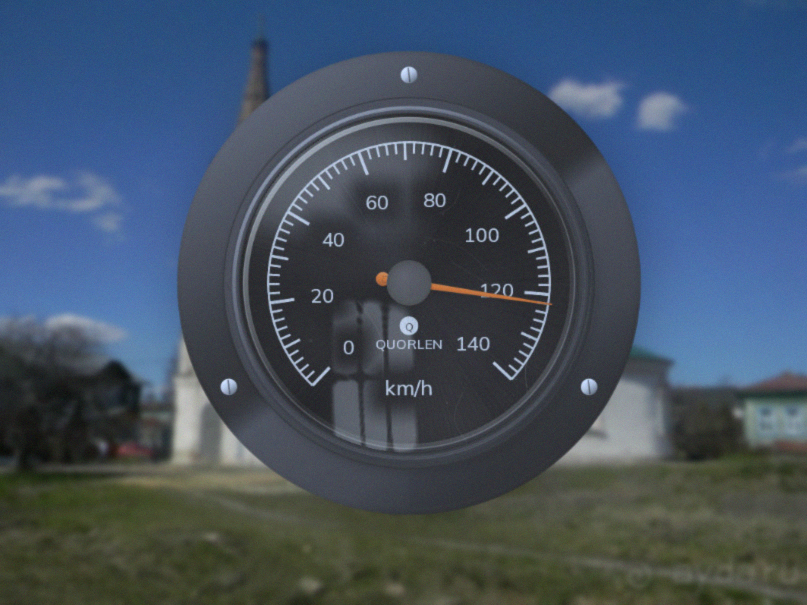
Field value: 122 km/h
